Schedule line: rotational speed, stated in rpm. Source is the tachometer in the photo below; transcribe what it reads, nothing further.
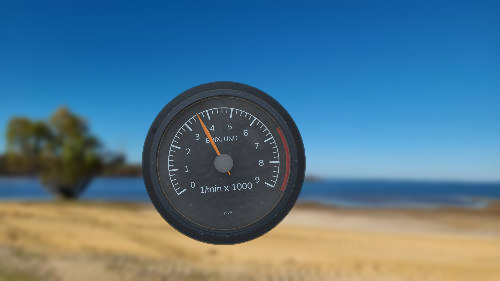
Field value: 3600 rpm
